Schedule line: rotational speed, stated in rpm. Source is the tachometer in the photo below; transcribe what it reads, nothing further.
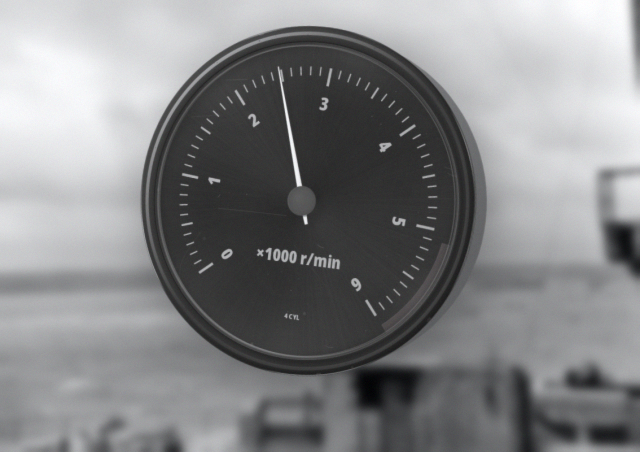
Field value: 2500 rpm
